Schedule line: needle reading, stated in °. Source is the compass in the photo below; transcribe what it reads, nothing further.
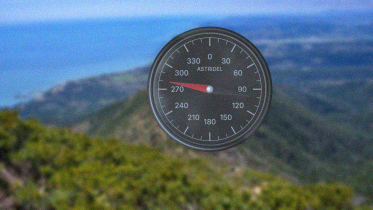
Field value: 280 °
